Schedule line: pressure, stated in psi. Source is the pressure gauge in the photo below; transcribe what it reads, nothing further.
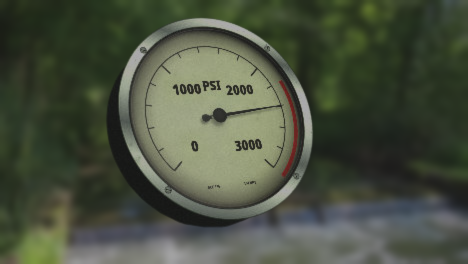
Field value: 2400 psi
